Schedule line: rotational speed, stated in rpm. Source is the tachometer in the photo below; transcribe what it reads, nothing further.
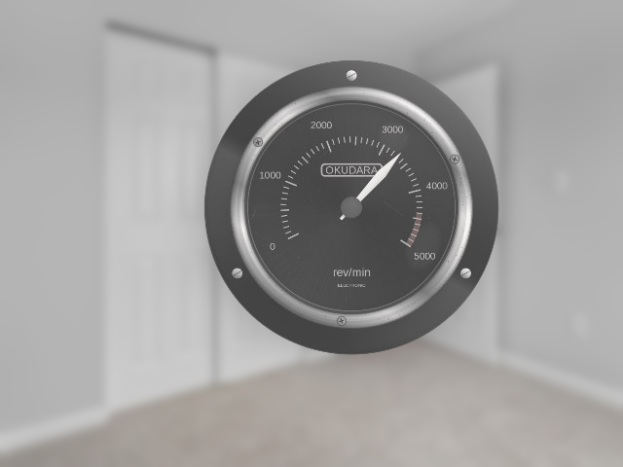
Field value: 3300 rpm
